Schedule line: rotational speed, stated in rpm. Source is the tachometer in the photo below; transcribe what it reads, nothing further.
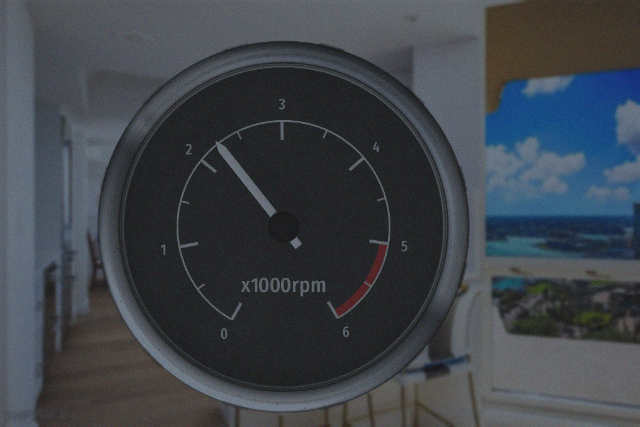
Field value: 2250 rpm
